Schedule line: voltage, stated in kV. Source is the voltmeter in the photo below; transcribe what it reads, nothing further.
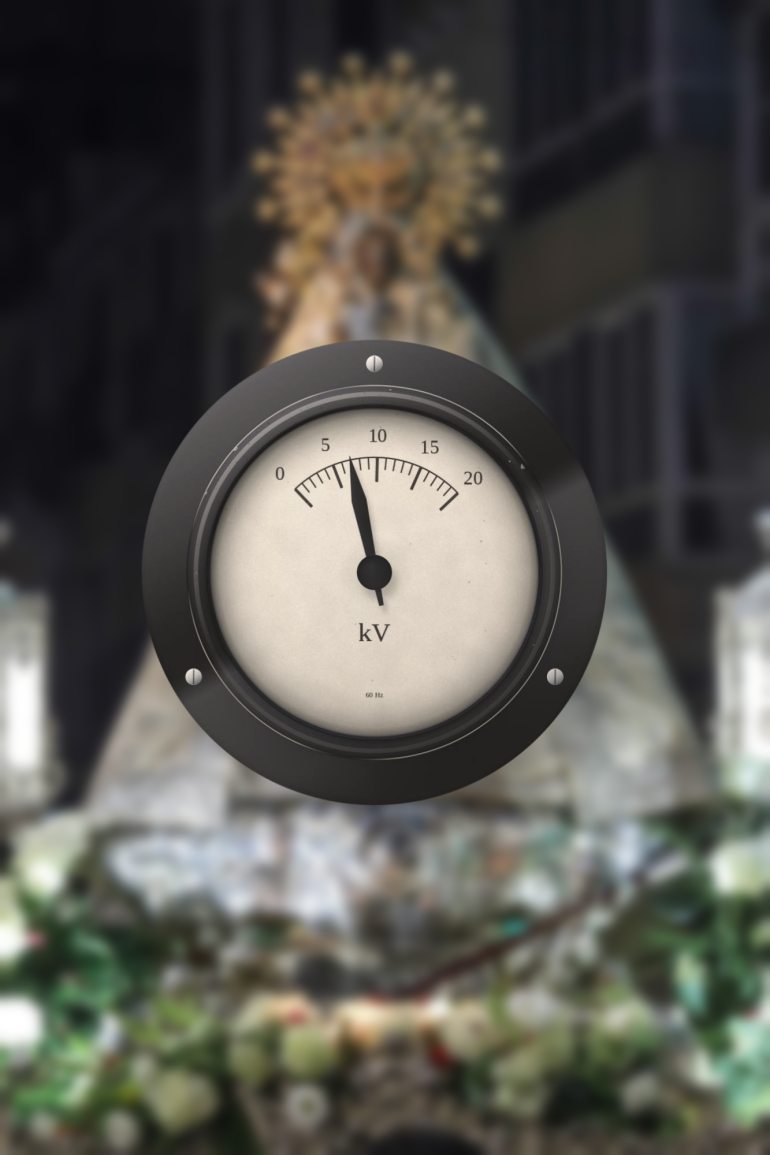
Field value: 7 kV
